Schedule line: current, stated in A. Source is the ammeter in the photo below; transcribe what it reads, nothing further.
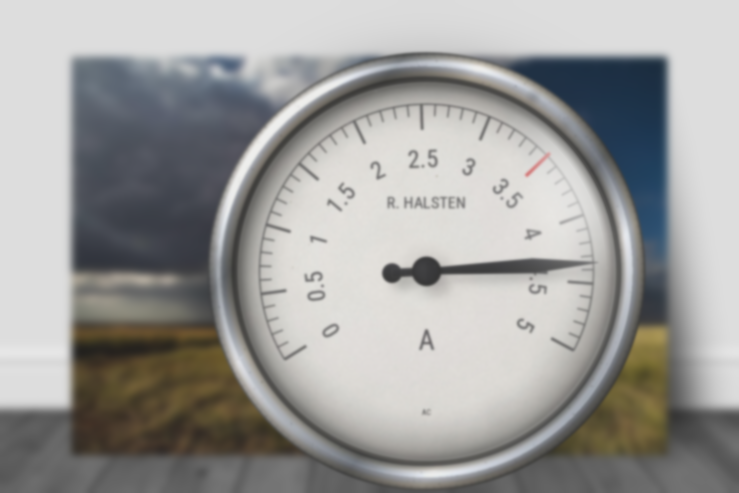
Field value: 4.35 A
